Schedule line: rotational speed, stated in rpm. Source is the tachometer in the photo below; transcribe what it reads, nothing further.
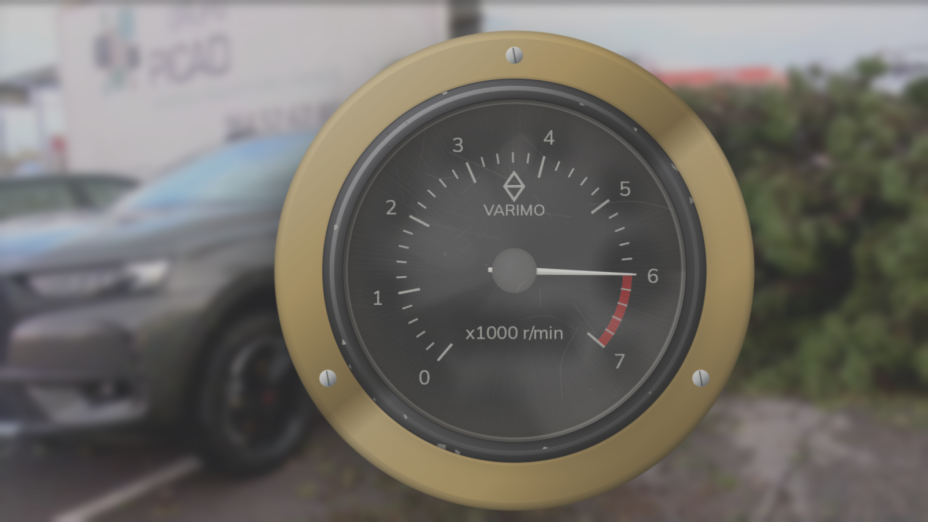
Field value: 6000 rpm
